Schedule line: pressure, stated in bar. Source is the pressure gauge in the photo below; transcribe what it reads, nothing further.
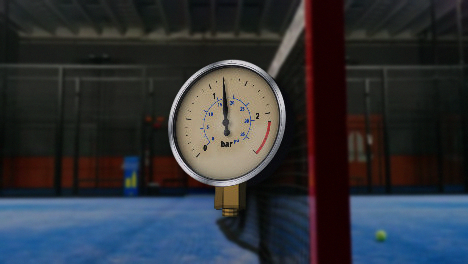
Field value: 1.2 bar
